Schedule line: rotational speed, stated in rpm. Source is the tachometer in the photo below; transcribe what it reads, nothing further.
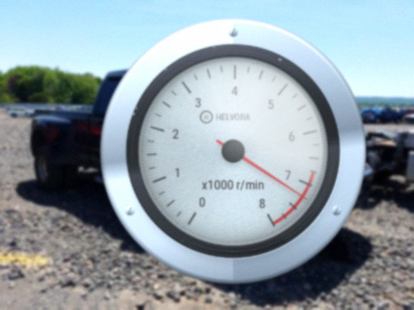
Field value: 7250 rpm
